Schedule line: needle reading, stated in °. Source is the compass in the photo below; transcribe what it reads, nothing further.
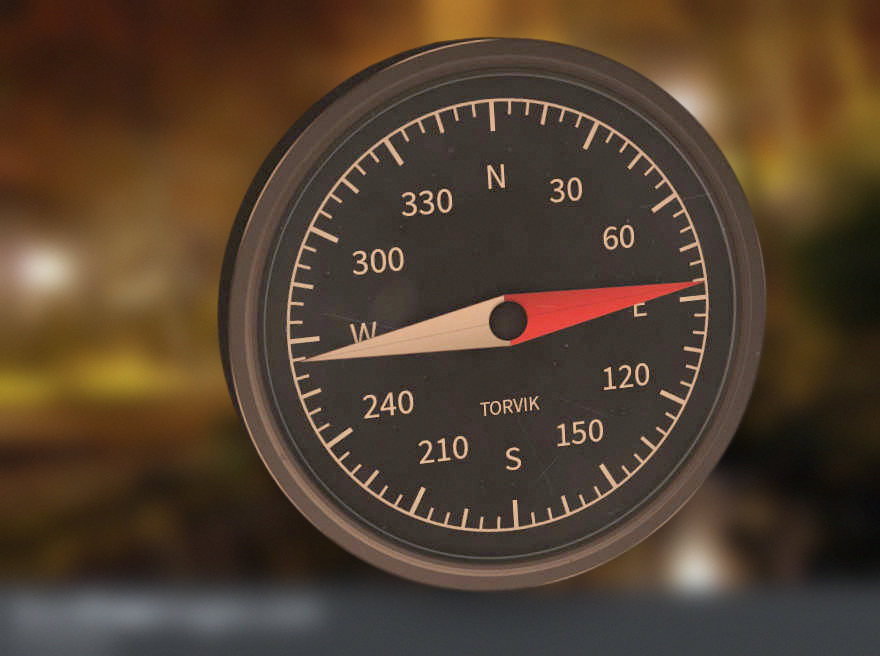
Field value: 85 °
